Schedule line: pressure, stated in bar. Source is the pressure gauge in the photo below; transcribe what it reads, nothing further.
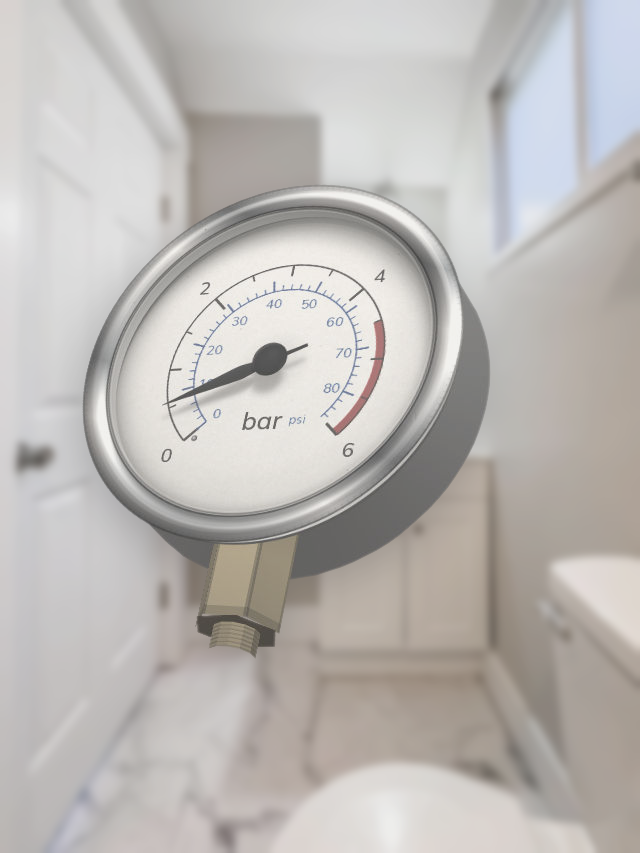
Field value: 0.5 bar
